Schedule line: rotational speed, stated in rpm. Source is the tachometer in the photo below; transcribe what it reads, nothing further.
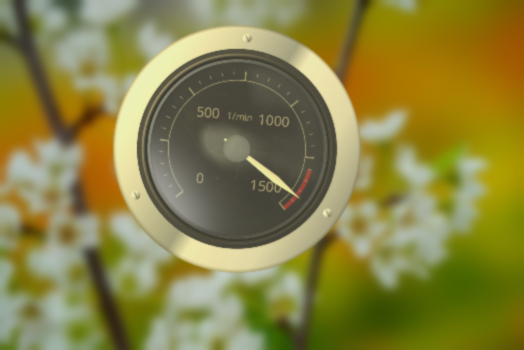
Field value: 1425 rpm
